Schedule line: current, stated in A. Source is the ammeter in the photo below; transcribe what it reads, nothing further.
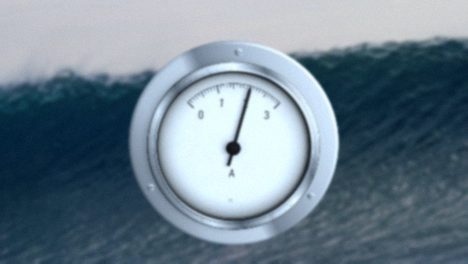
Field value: 2 A
